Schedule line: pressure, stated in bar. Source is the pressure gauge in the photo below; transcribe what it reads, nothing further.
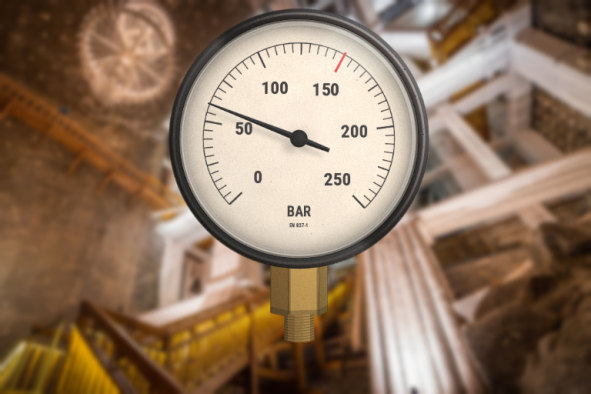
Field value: 60 bar
